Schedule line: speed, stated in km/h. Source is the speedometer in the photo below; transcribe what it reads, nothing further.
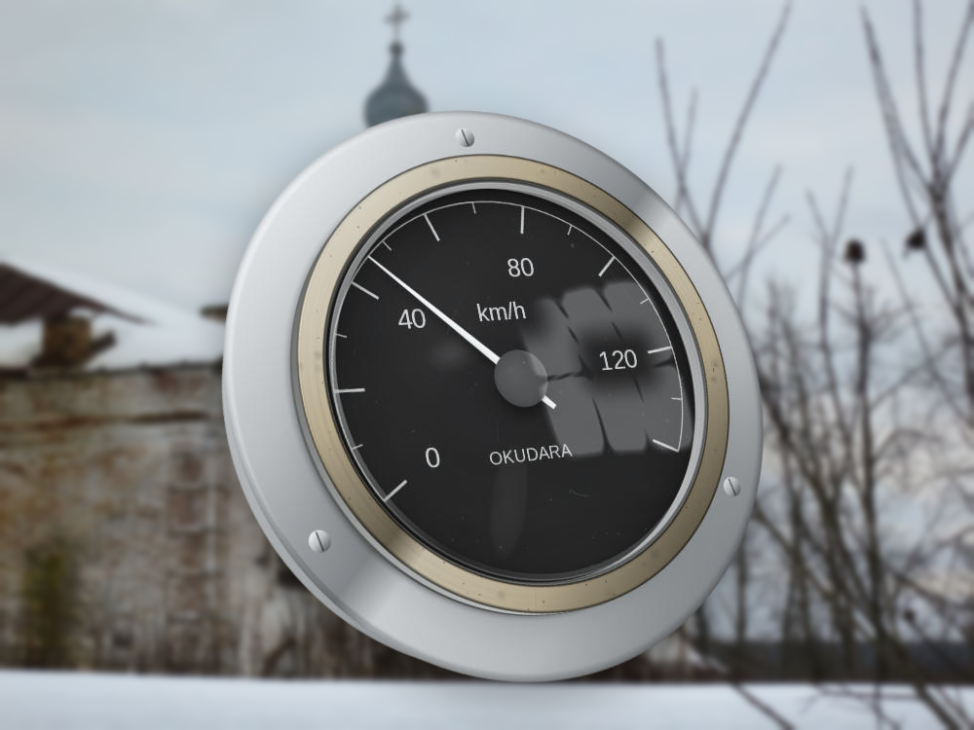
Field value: 45 km/h
